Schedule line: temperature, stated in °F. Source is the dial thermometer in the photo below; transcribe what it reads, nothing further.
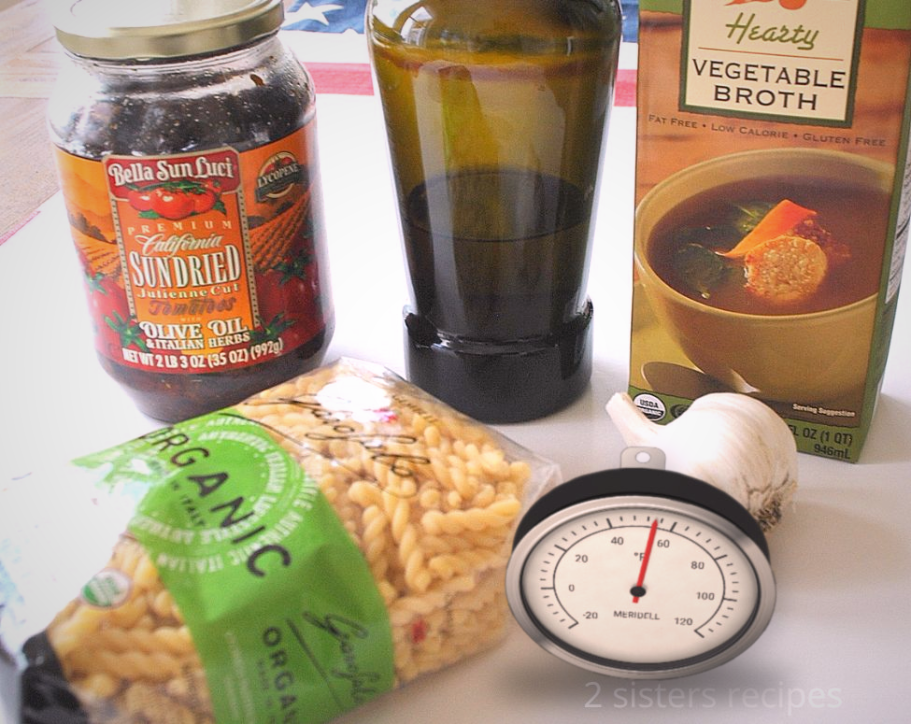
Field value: 54 °F
